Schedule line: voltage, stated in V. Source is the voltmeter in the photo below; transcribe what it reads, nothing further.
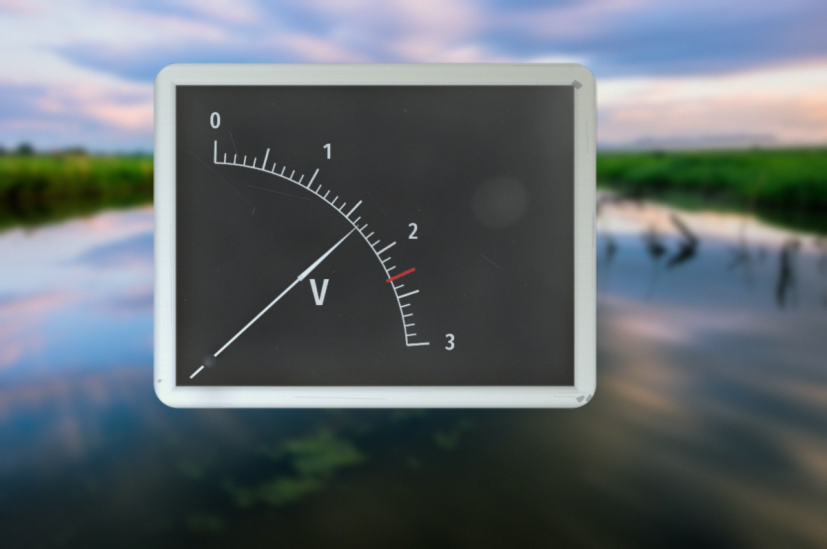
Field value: 1.65 V
